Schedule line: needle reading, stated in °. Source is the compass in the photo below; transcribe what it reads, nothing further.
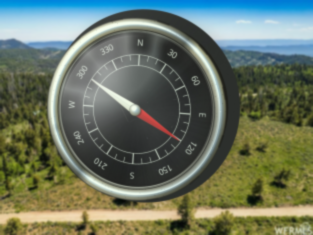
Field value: 120 °
